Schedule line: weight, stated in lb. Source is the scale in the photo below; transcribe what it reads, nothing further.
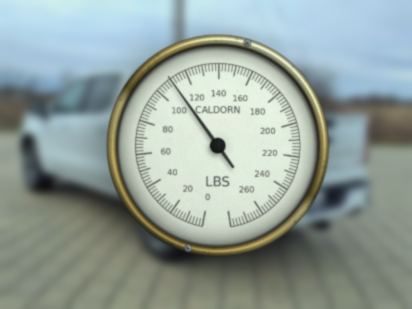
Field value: 110 lb
